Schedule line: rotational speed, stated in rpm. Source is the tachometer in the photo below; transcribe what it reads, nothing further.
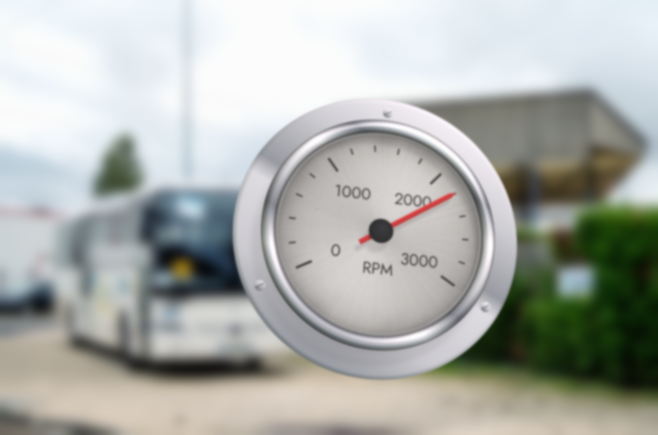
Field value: 2200 rpm
